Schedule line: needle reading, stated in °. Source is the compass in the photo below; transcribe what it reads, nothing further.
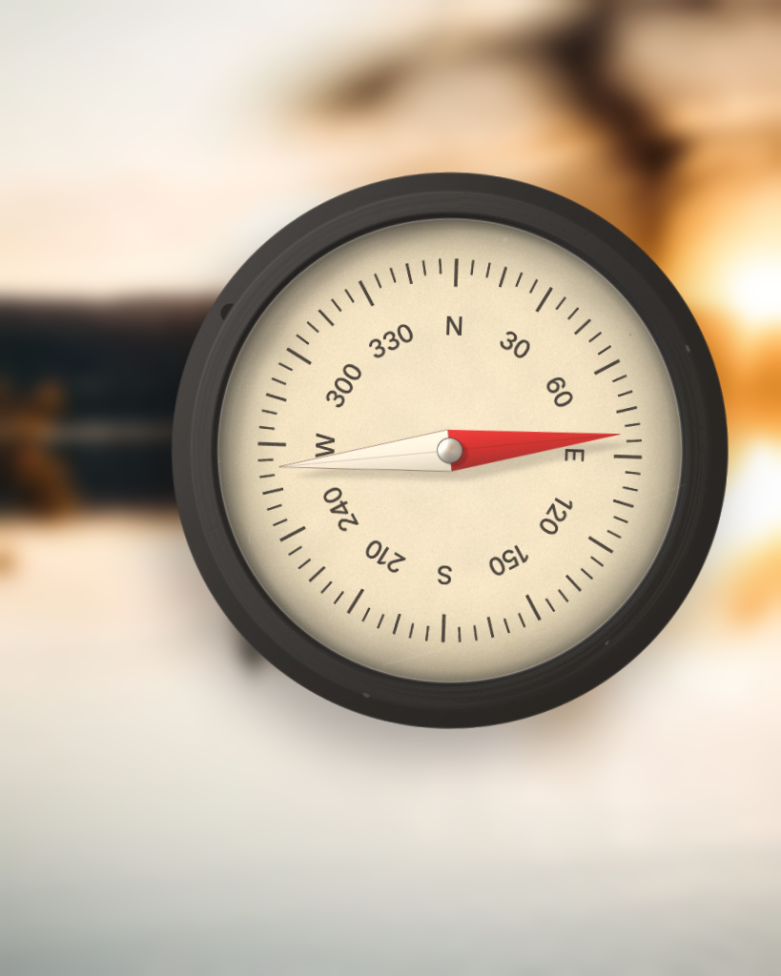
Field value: 82.5 °
